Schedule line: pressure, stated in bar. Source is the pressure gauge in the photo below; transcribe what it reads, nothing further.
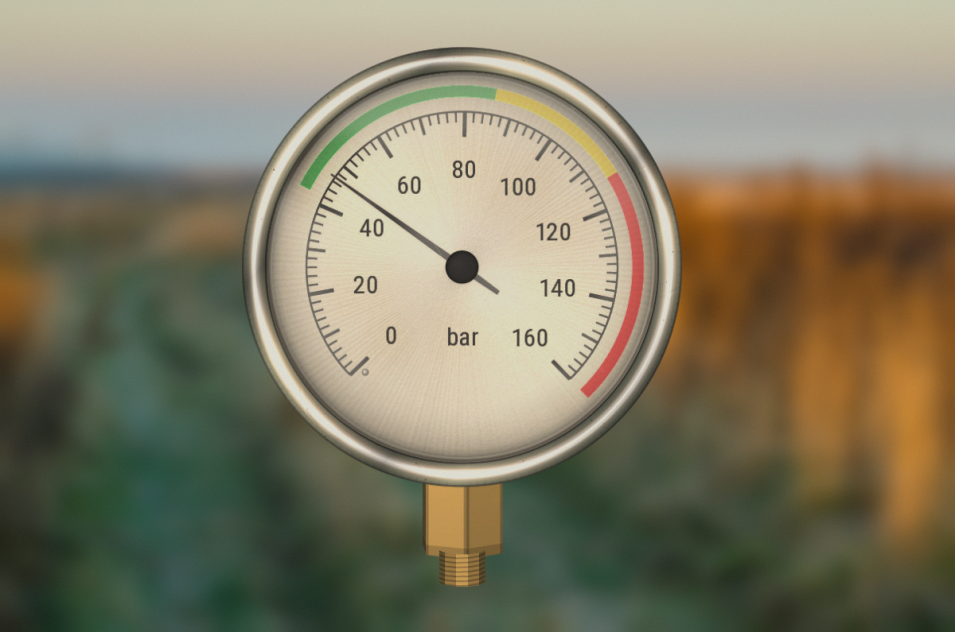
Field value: 47 bar
